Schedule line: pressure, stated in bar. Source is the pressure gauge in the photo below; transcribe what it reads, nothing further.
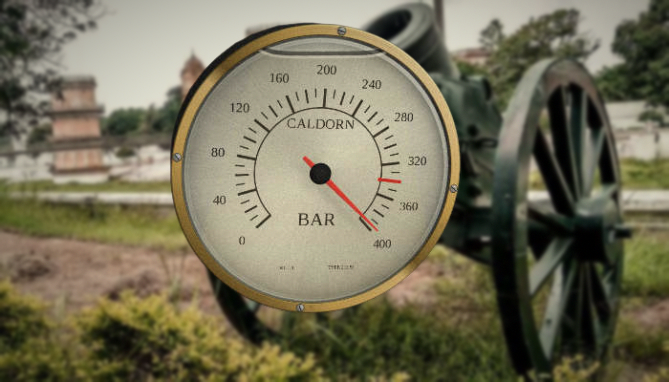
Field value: 395 bar
